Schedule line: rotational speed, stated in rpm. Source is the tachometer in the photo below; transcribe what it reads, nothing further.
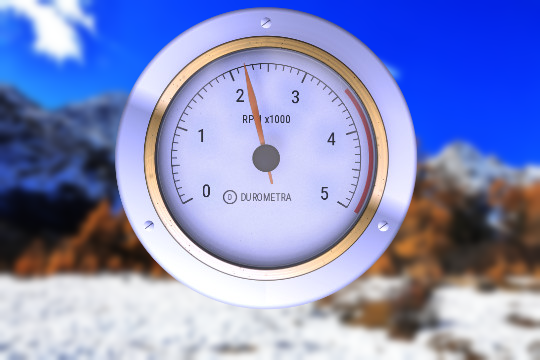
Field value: 2200 rpm
